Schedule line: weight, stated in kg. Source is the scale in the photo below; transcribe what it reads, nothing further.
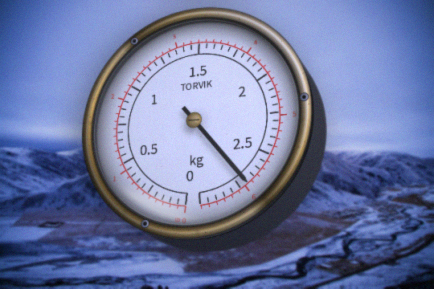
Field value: 2.7 kg
